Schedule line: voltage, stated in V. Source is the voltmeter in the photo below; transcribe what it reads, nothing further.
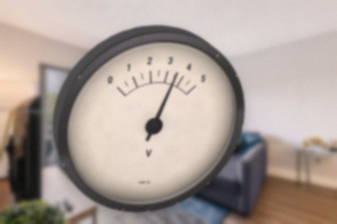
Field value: 3.5 V
